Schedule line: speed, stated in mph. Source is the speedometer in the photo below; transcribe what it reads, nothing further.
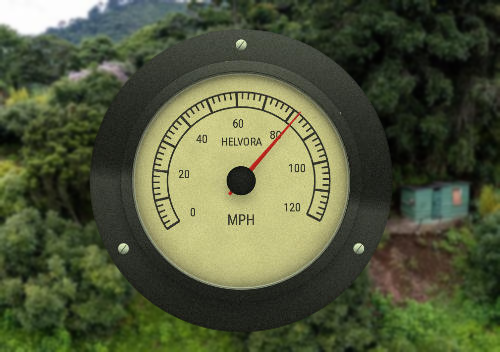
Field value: 82 mph
